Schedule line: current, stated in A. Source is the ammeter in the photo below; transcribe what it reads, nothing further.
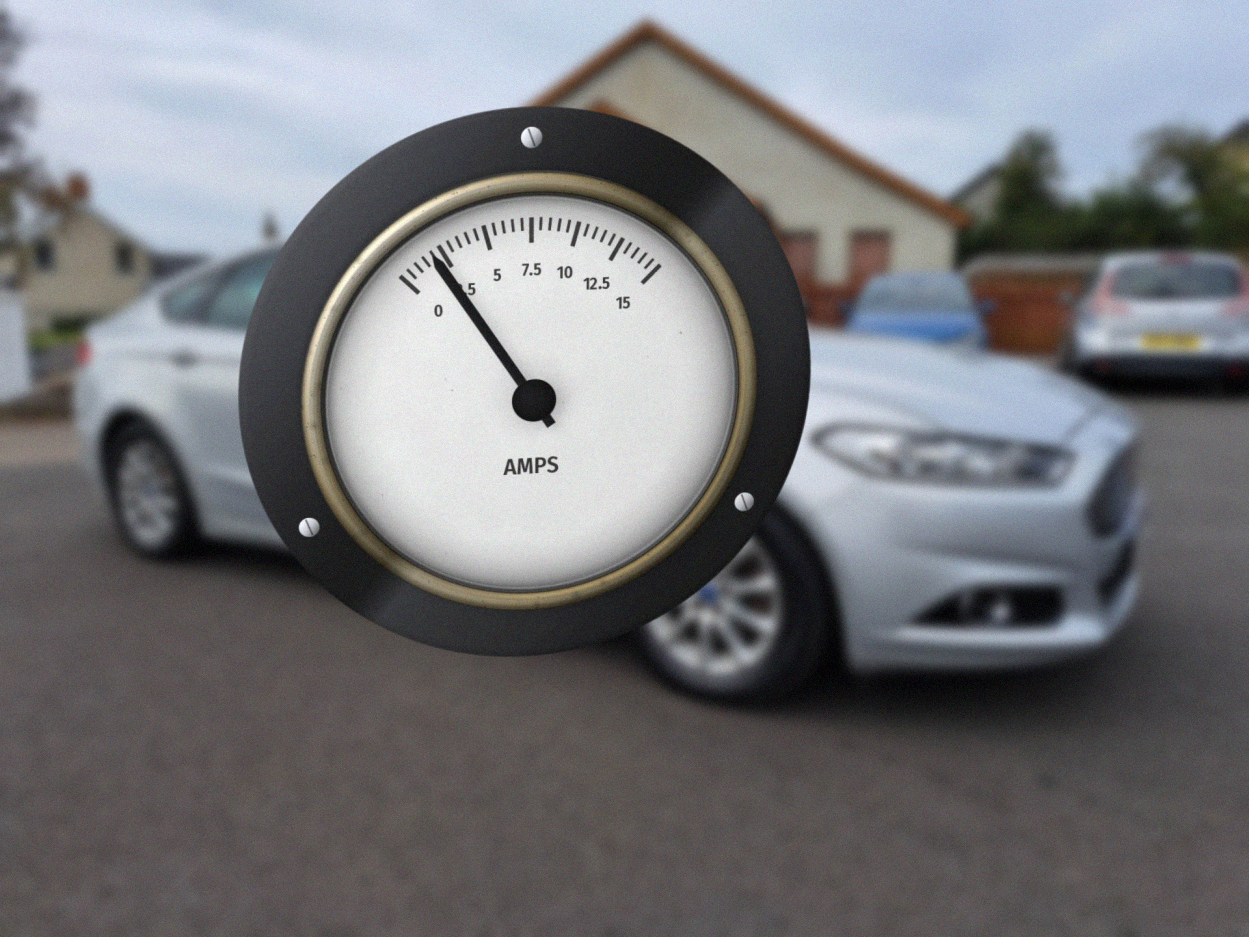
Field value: 2 A
